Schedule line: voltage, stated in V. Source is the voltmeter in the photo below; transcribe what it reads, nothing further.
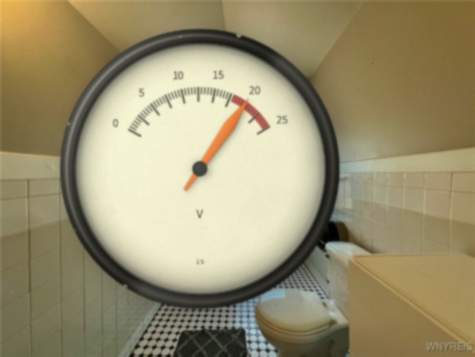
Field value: 20 V
